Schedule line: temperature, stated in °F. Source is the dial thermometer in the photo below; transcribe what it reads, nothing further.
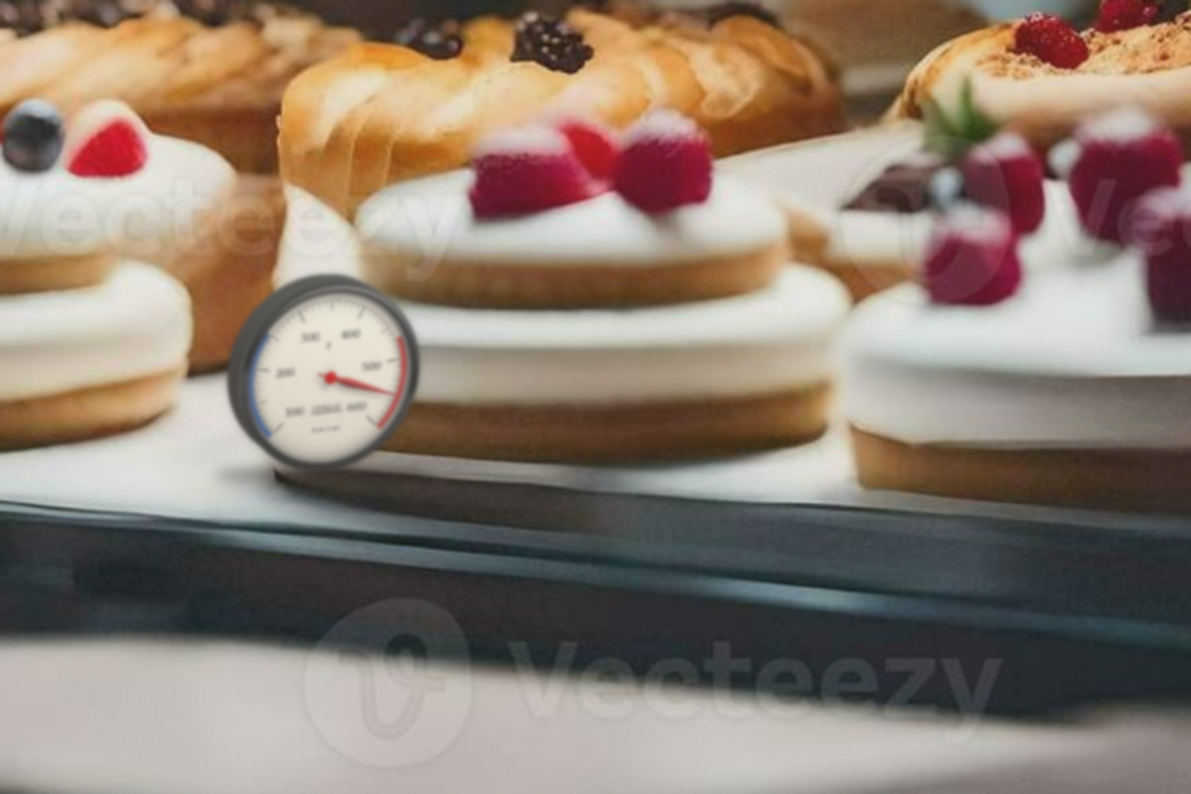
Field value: 550 °F
